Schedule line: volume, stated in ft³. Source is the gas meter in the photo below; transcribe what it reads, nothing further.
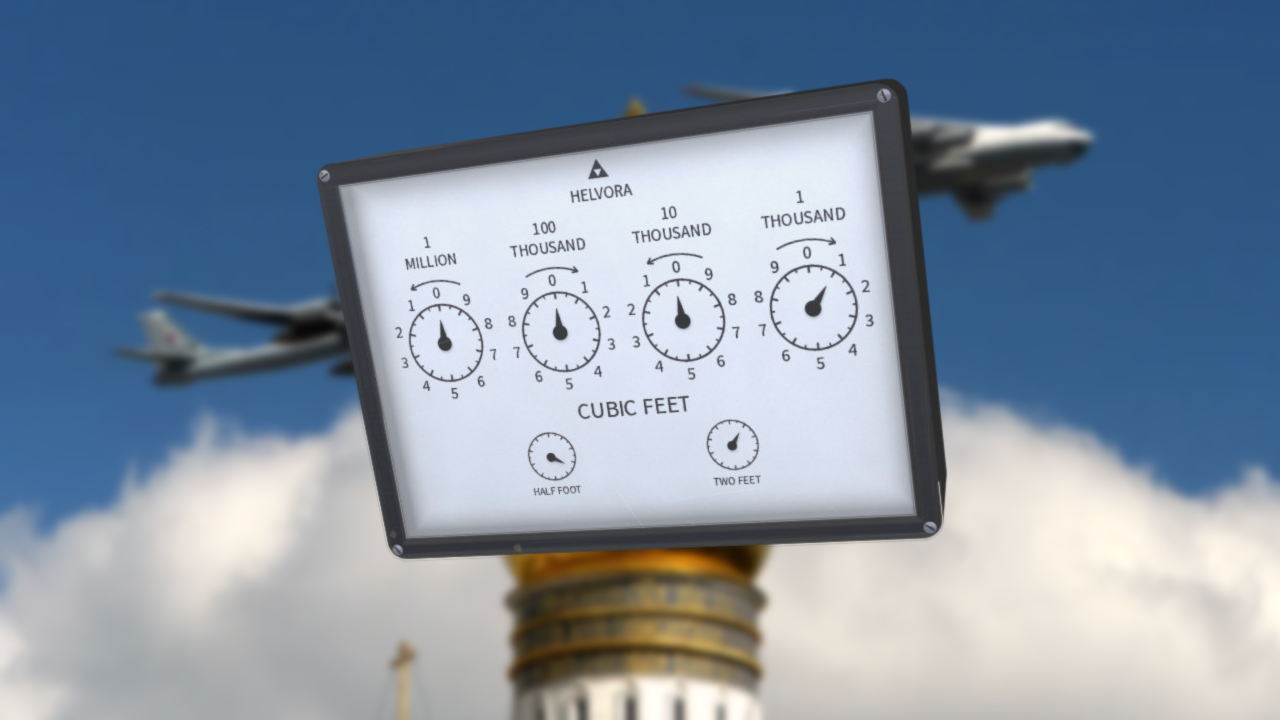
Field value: 100 ft³
